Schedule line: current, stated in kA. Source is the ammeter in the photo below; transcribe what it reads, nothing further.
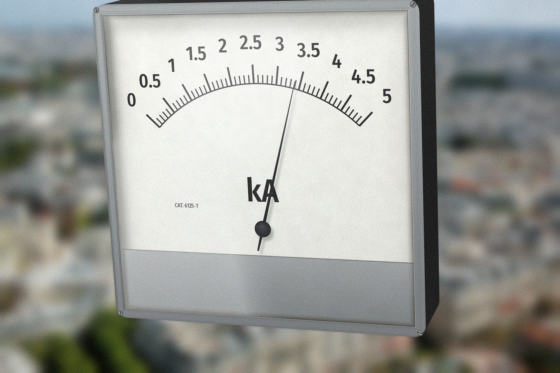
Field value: 3.4 kA
